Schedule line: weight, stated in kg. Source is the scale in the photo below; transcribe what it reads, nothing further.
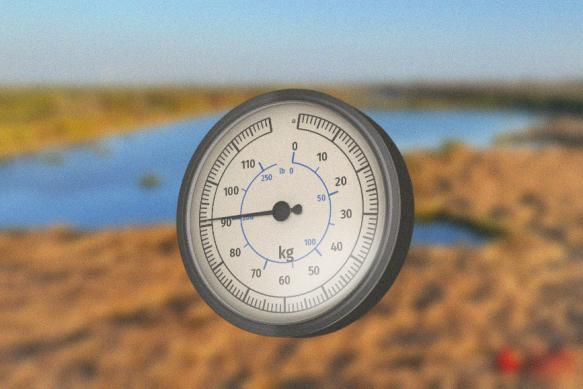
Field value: 91 kg
